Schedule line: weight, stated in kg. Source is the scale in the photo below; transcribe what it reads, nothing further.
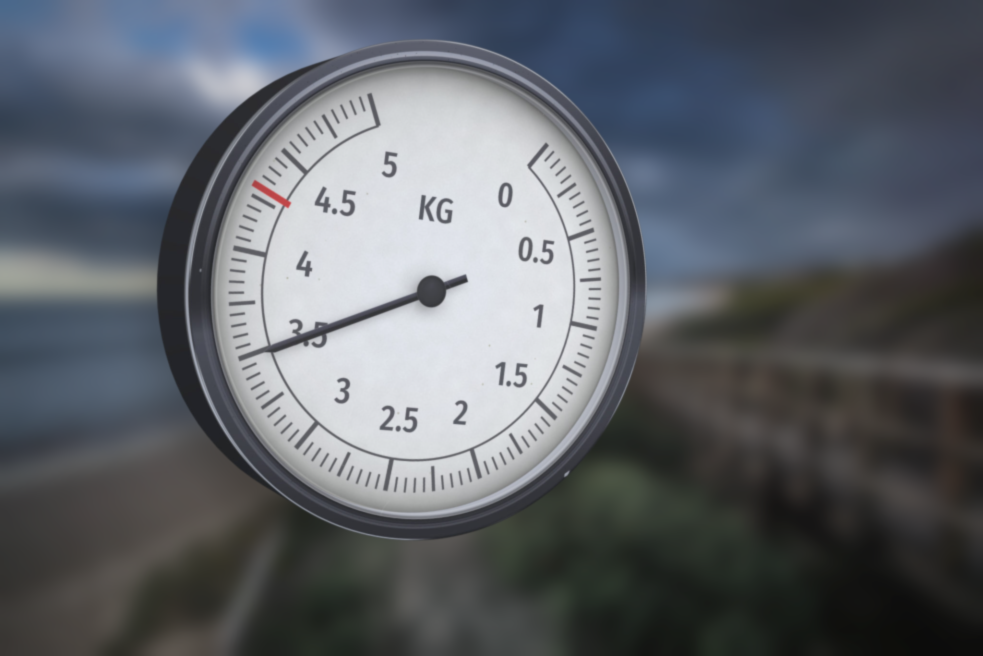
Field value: 3.5 kg
